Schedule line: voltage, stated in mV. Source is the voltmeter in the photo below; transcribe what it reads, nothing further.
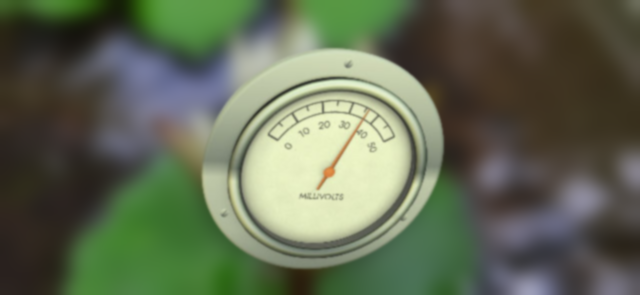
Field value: 35 mV
